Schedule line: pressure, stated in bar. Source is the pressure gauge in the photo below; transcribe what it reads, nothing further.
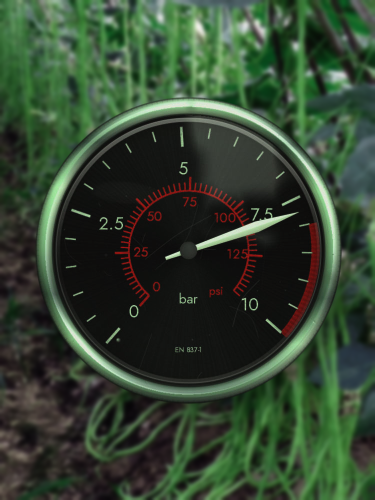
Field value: 7.75 bar
